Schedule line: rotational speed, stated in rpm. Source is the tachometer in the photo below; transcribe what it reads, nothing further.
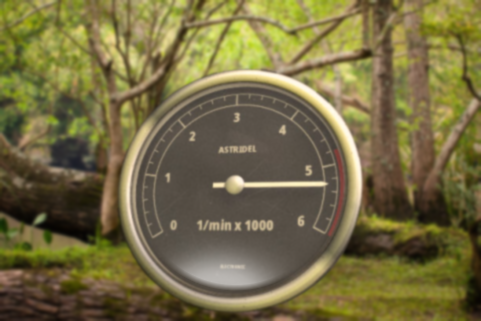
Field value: 5300 rpm
